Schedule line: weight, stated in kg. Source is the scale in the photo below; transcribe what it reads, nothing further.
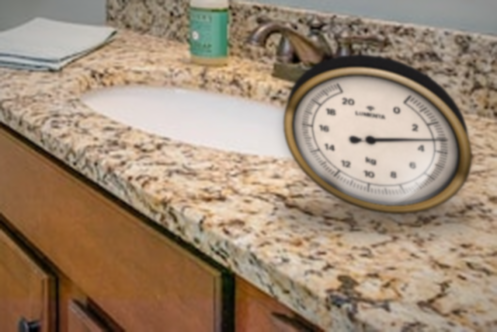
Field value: 3 kg
